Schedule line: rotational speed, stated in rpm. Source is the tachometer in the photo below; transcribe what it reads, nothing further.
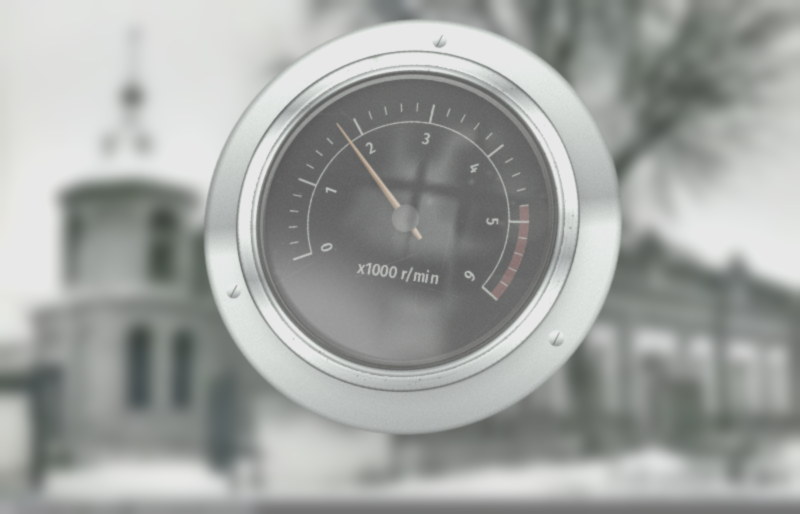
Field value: 1800 rpm
